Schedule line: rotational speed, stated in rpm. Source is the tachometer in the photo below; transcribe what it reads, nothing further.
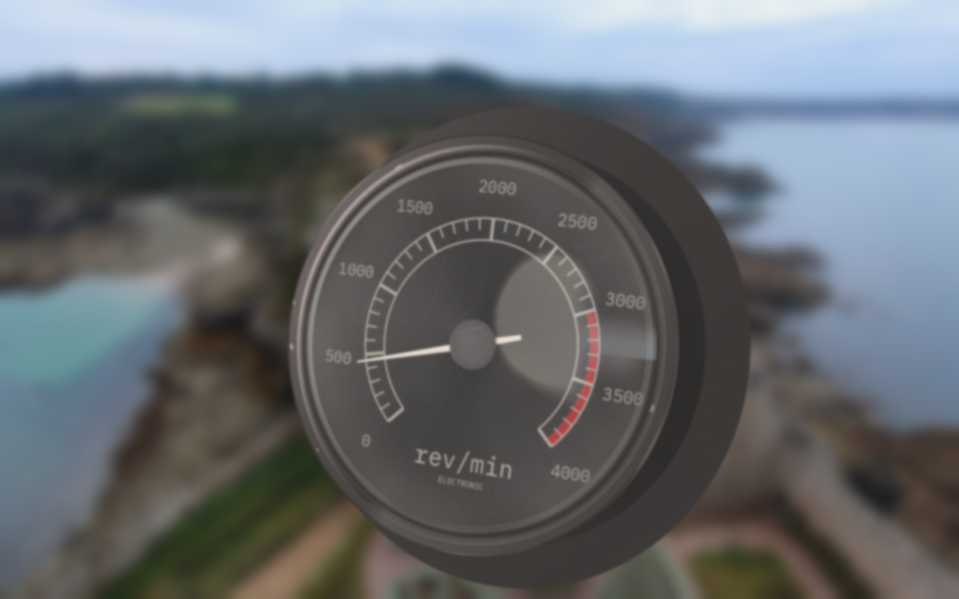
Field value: 450 rpm
